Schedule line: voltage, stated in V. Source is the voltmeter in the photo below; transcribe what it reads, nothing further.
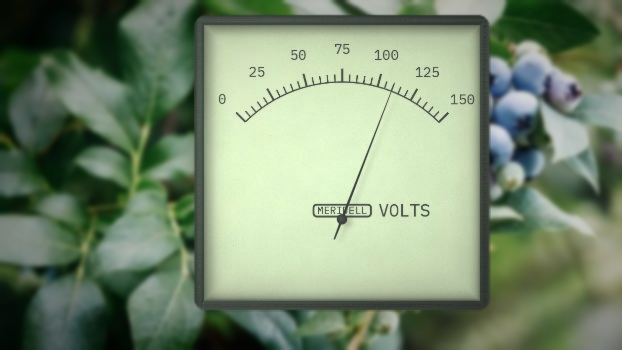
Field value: 110 V
